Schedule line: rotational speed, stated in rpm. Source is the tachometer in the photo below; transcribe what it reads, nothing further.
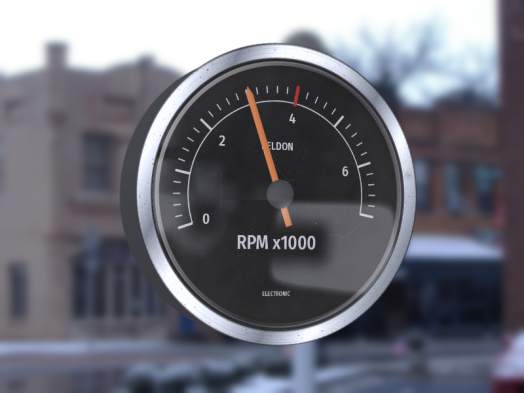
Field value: 3000 rpm
